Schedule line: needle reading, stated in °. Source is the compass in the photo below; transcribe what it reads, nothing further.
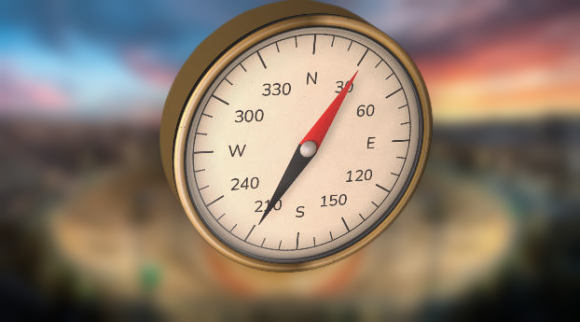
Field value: 30 °
